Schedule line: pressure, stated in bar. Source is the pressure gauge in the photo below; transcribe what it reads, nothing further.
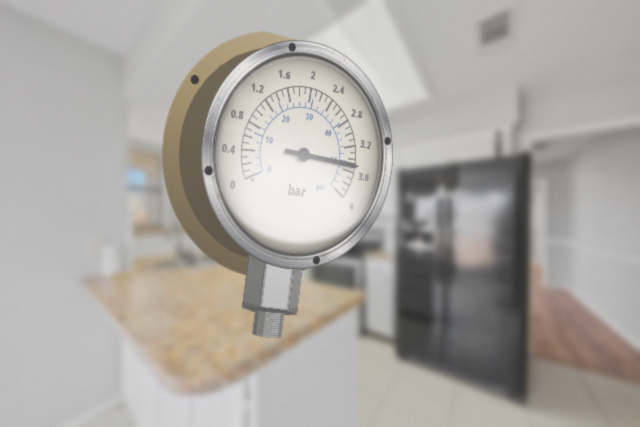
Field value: 3.5 bar
